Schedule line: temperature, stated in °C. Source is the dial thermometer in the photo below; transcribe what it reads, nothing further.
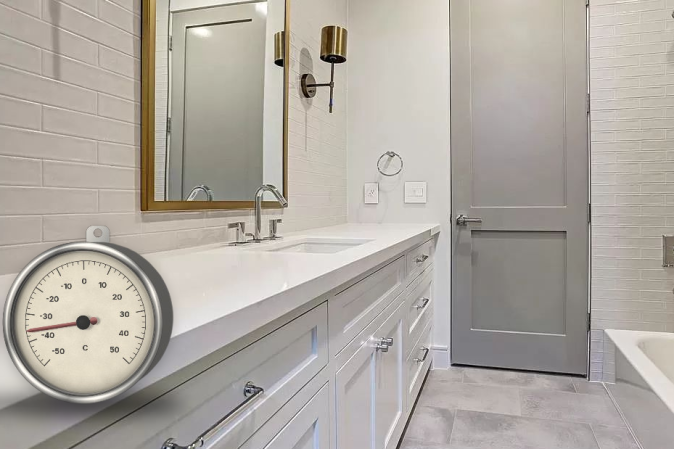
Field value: -36 °C
